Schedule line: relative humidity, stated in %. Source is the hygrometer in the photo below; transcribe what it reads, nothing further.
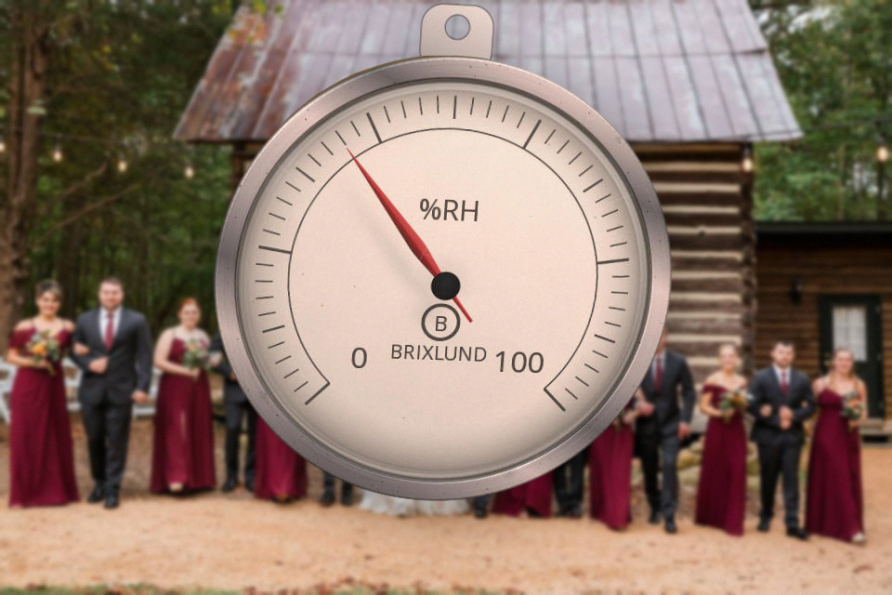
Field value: 36 %
